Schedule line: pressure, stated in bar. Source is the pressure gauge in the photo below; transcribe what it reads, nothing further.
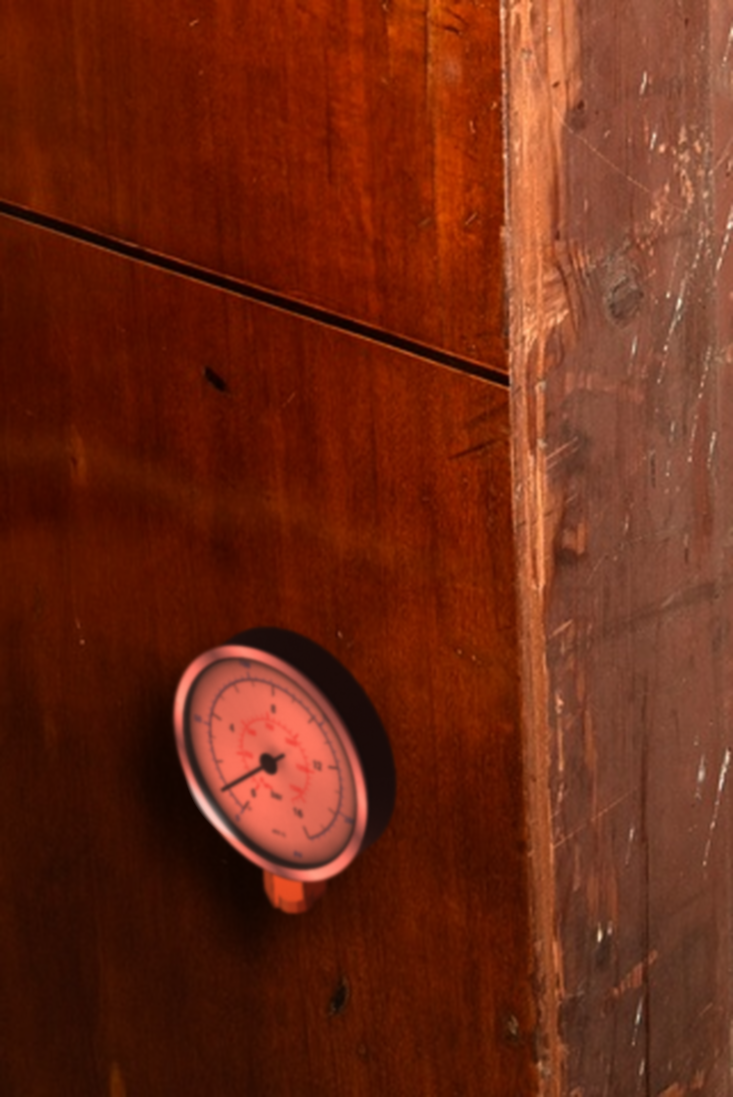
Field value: 1 bar
